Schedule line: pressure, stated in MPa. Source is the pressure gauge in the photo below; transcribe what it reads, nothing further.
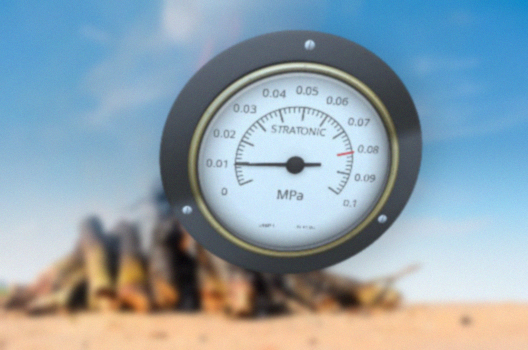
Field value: 0.01 MPa
